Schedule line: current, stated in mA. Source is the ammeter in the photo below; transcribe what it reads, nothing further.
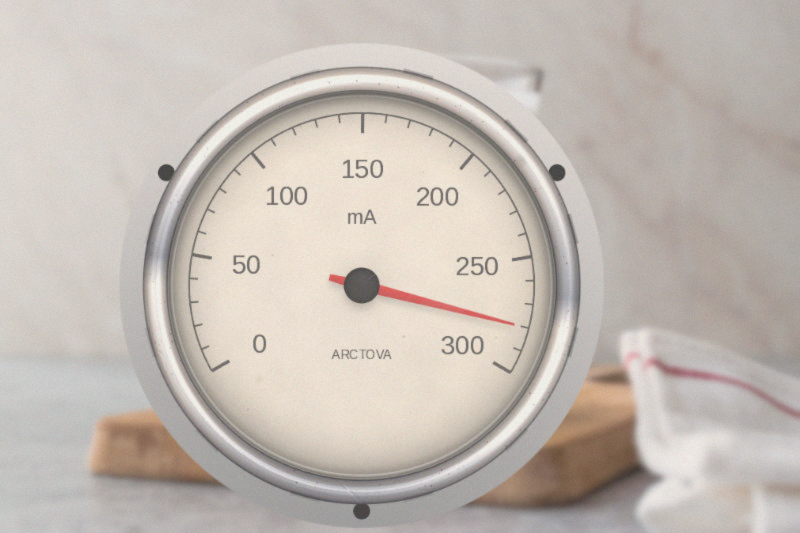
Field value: 280 mA
